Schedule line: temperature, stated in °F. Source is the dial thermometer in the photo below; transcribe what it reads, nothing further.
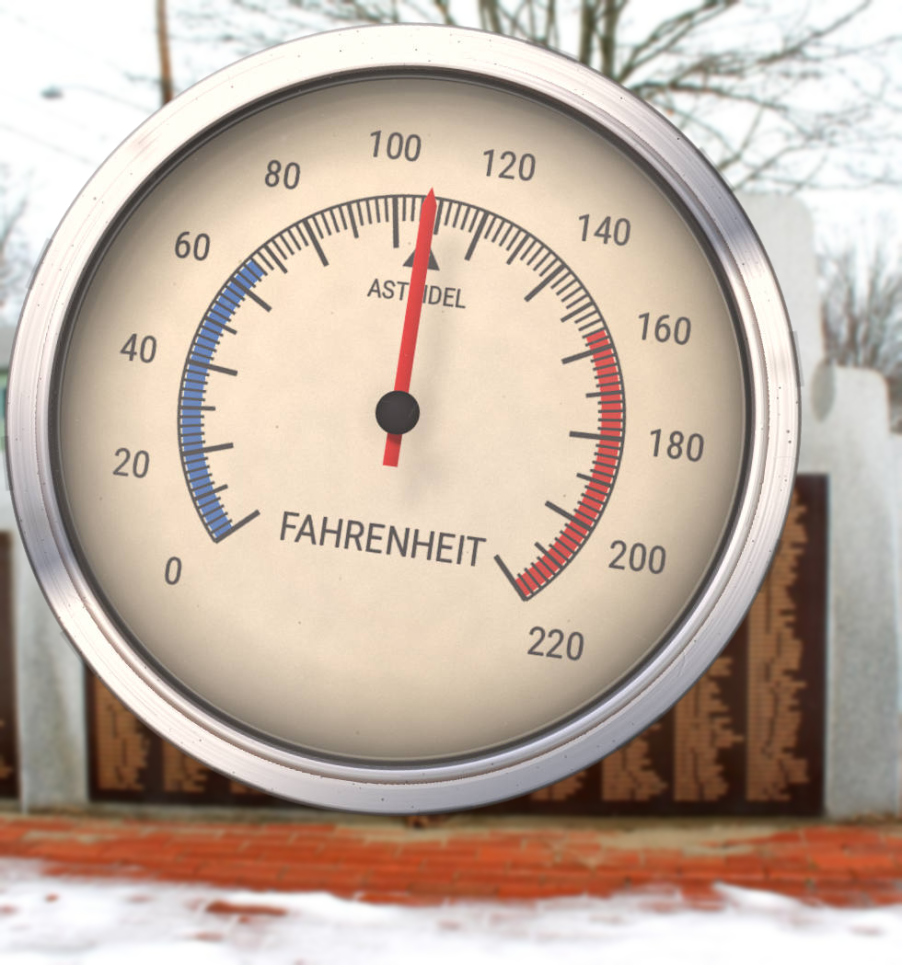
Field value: 108 °F
